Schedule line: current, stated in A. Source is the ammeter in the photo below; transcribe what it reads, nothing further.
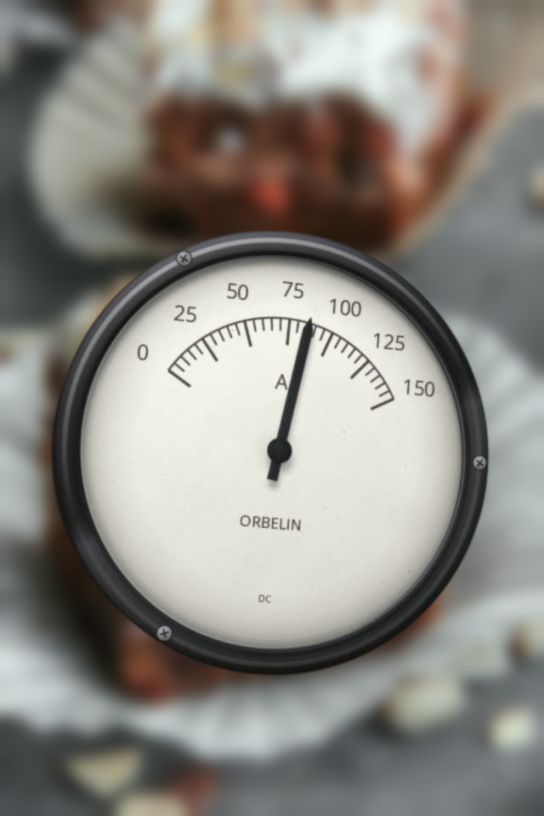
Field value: 85 A
